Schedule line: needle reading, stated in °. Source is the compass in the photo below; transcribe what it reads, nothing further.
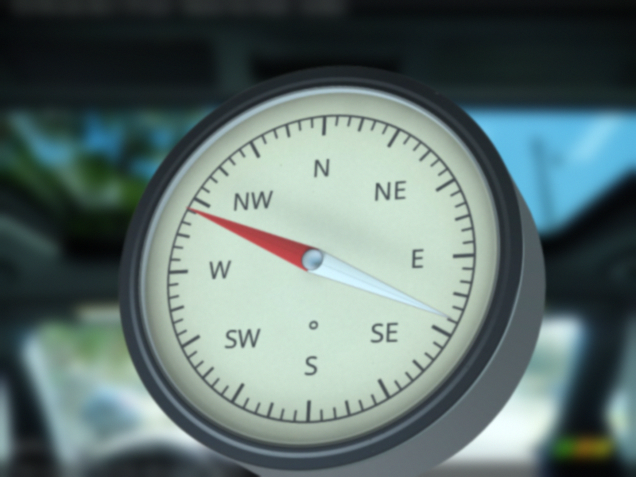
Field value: 295 °
